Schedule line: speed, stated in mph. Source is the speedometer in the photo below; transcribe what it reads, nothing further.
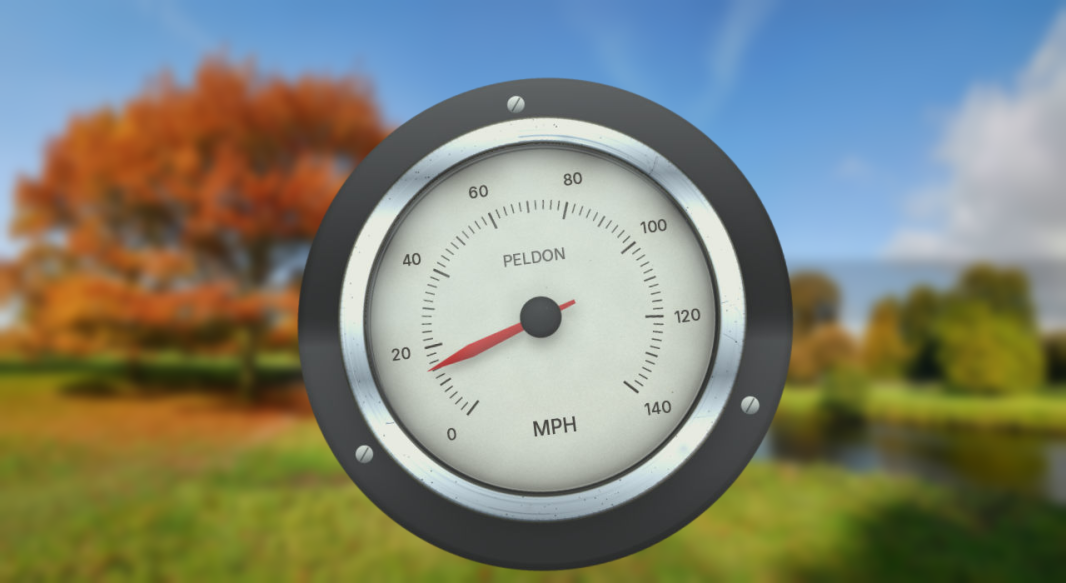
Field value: 14 mph
